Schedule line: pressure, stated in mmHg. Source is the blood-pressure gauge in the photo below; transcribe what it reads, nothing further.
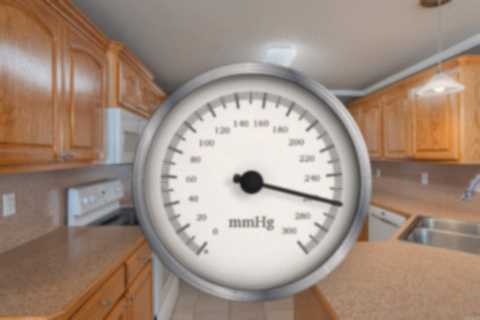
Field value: 260 mmHg
